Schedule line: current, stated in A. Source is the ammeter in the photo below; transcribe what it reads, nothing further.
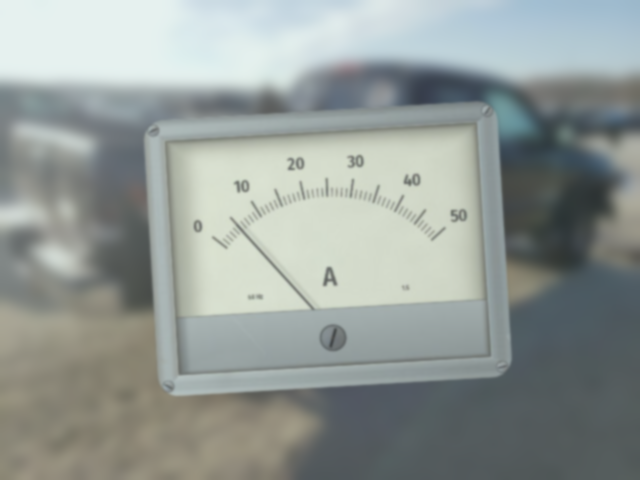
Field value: 5 A
